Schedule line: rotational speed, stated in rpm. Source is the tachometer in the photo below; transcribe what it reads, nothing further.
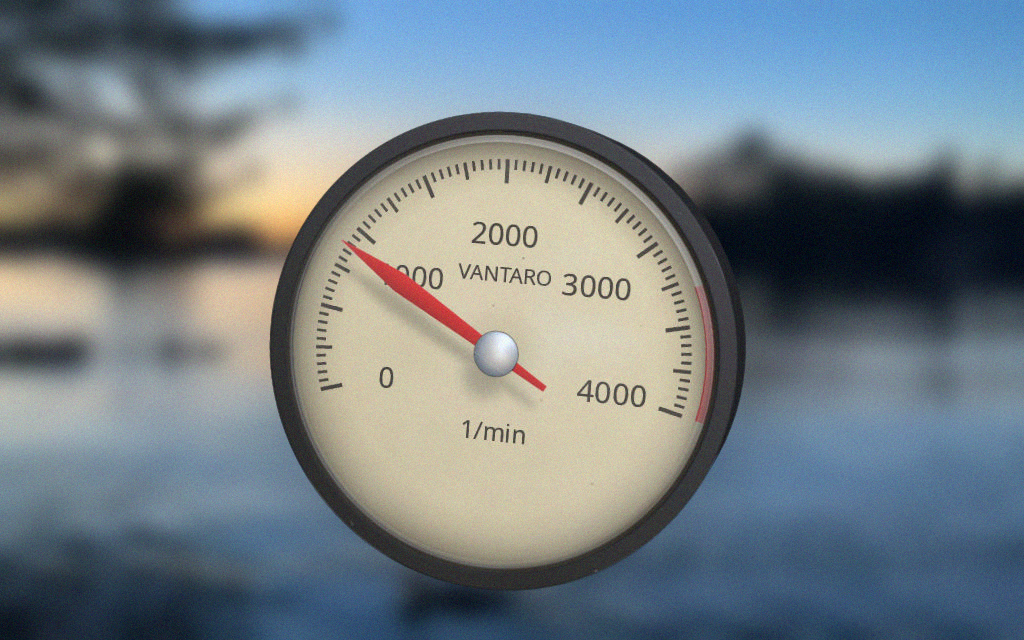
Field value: 900 rpm
